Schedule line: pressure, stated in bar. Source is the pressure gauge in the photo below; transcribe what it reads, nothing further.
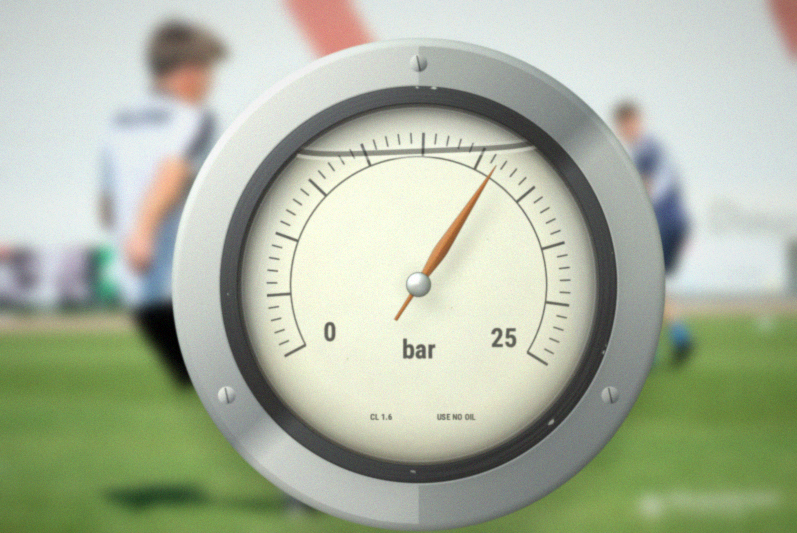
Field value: 15.75 bar
